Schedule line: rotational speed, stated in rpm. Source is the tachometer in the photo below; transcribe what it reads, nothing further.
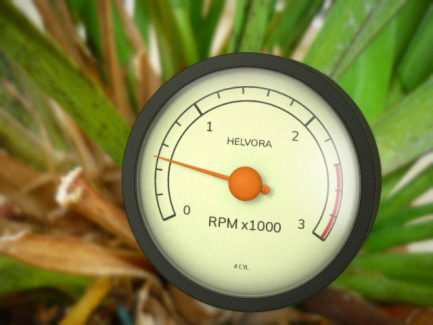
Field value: 500 rpm
